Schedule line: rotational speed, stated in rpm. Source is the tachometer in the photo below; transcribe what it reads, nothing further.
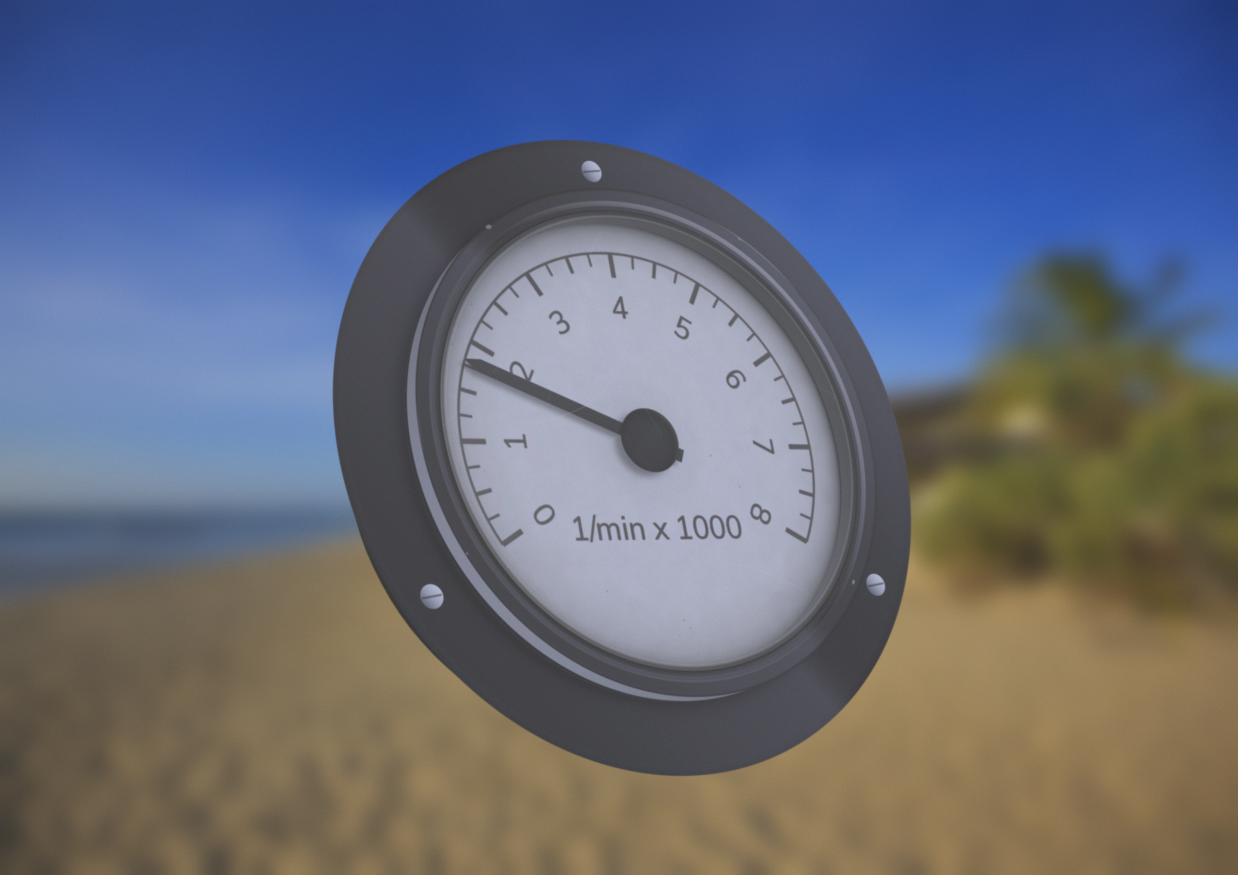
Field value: 1750 rpm
